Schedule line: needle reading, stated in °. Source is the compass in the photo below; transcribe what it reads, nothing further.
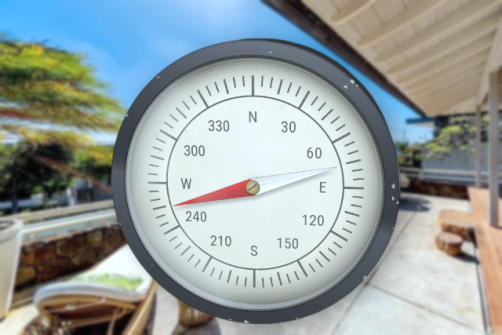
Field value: 255 °
